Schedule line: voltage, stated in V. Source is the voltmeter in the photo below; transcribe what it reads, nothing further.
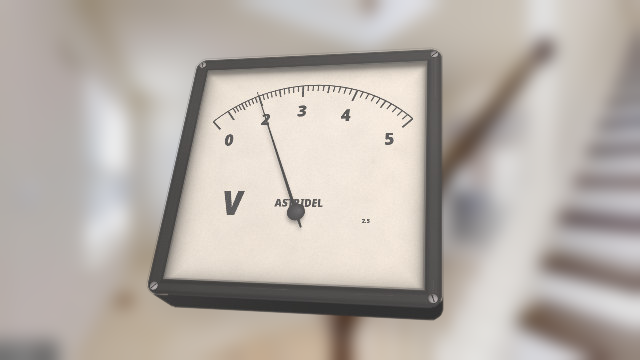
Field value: 2 V
